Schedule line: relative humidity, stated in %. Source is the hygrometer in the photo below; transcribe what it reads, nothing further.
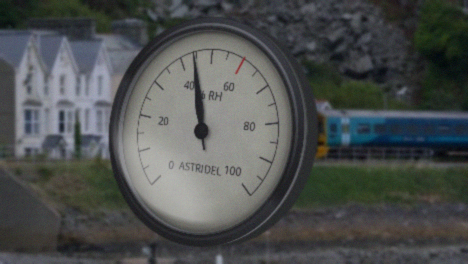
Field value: 45 %
